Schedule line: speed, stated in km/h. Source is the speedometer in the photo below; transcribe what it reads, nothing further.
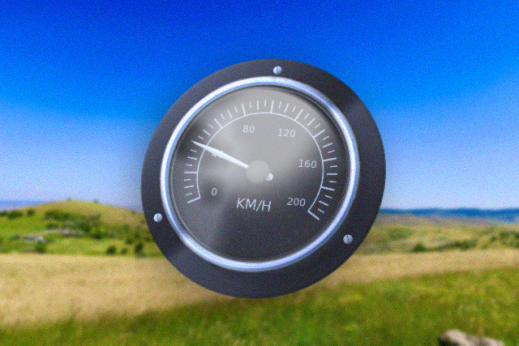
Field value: 40 km/h
